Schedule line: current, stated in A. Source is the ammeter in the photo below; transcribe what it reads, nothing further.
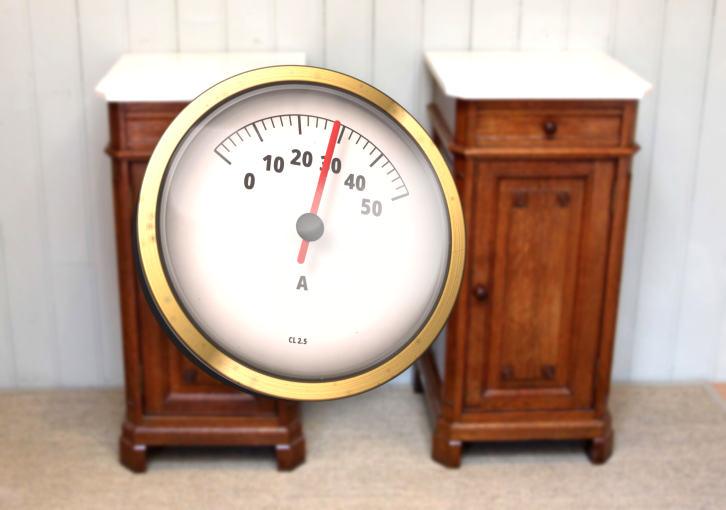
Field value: 28 A
